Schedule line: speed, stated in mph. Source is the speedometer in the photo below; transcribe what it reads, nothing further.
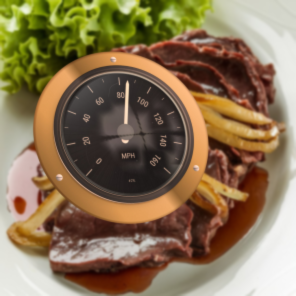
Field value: 85 mph
